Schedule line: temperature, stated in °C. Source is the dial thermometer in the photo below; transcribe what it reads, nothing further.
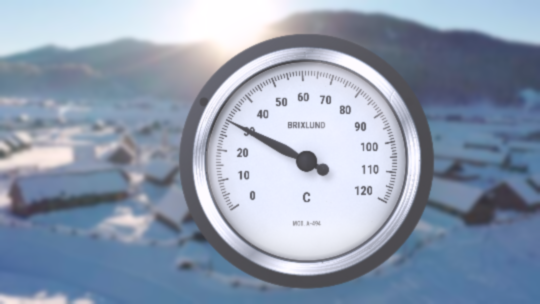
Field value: 30 °C
